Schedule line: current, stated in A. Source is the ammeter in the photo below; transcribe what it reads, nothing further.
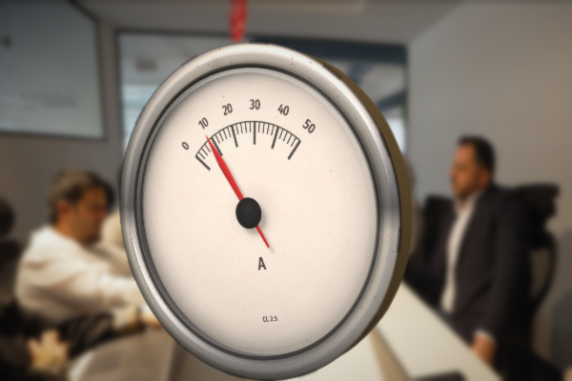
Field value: 10 A
